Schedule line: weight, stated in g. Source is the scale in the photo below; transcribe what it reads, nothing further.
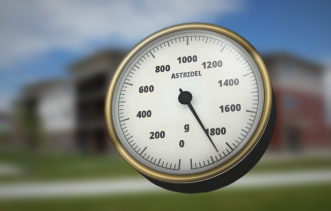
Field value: 1860 g
